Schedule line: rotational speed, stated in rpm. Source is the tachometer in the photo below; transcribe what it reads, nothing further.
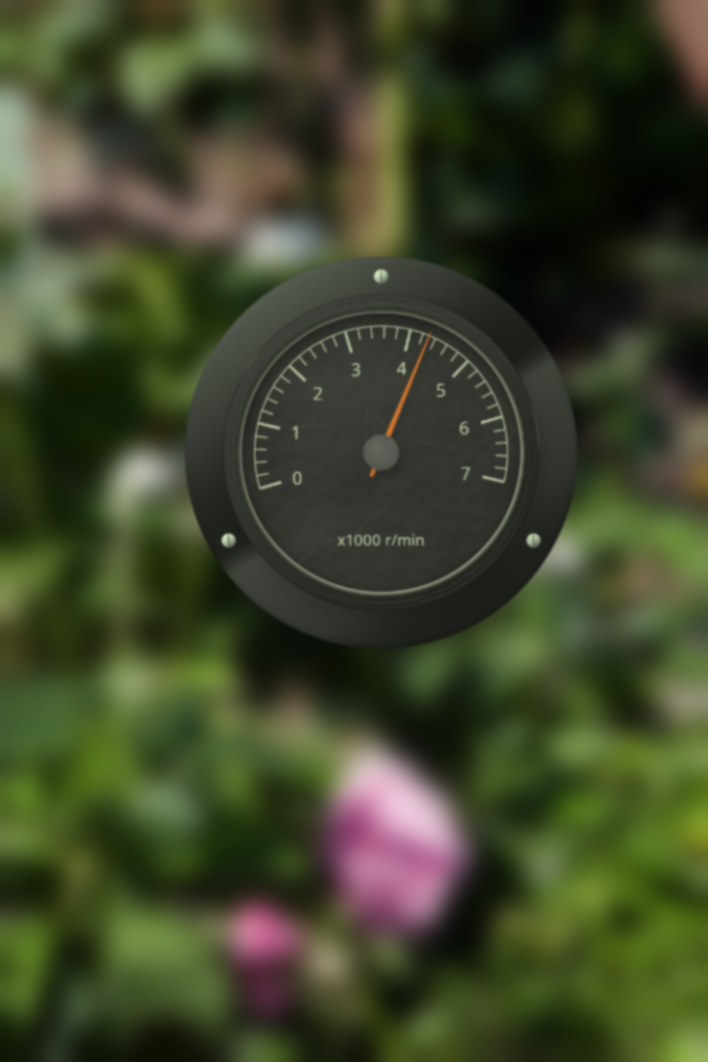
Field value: 4300 rpm
